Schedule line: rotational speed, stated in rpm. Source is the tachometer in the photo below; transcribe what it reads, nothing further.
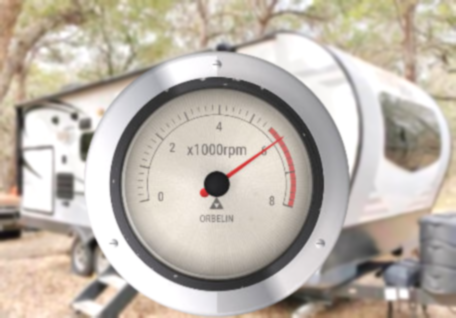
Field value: 6000 rpm
